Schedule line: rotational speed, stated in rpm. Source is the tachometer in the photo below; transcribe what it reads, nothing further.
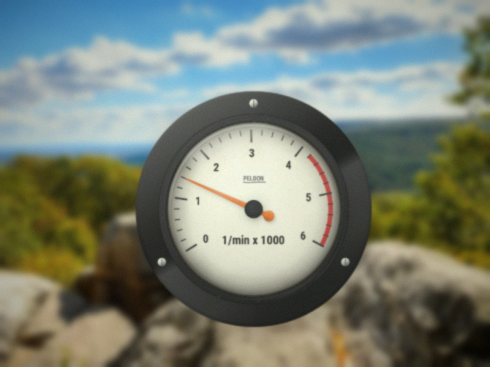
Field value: 1400 rpm
